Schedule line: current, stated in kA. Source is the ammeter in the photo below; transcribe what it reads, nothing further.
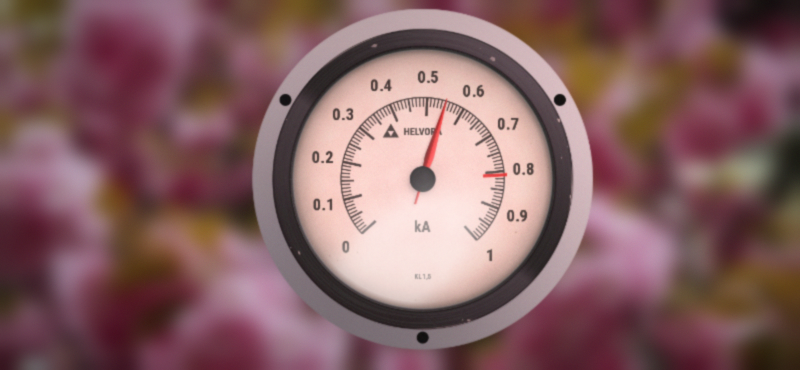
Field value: 0.55 kA
